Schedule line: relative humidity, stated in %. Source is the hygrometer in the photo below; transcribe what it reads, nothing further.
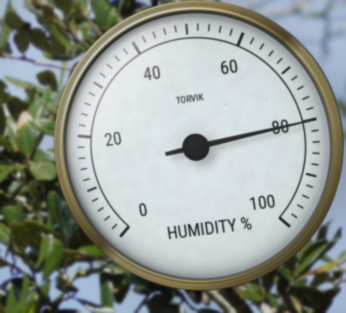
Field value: 80 %
